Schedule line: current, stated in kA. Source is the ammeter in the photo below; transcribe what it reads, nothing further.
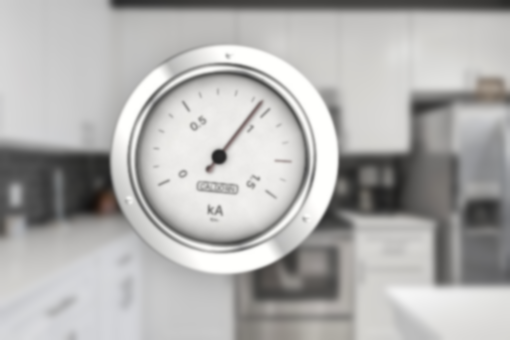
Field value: 0.95 kA
